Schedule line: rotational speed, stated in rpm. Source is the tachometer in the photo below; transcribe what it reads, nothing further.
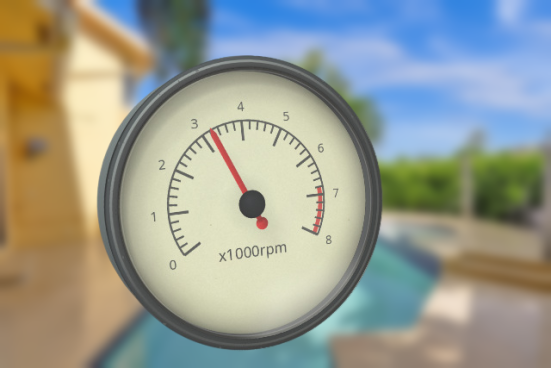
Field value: 3200 rpm
